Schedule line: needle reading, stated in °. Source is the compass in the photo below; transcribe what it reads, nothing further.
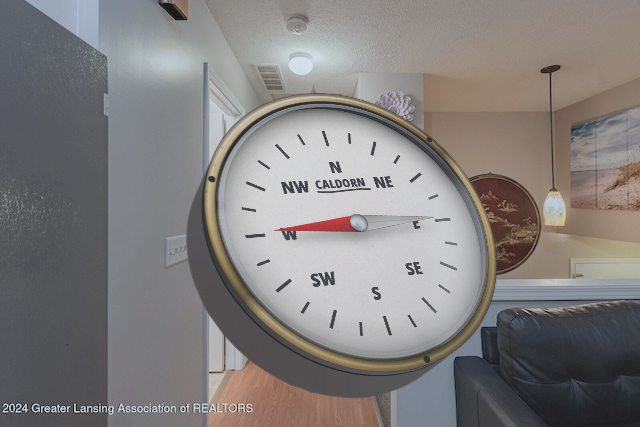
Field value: 270 °
